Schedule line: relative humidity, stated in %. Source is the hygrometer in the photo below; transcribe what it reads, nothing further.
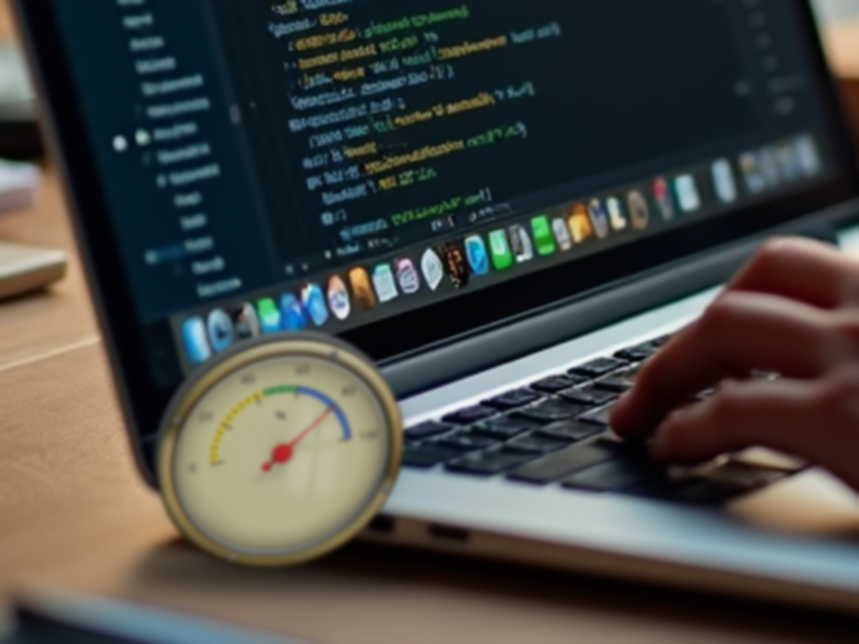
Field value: 80 %
